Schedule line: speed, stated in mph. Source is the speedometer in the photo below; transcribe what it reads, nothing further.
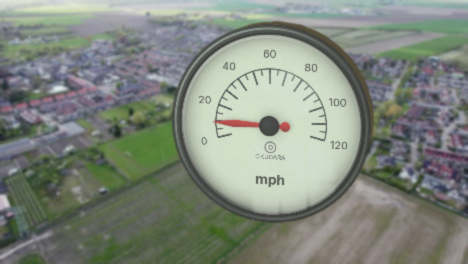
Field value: 10 mph
